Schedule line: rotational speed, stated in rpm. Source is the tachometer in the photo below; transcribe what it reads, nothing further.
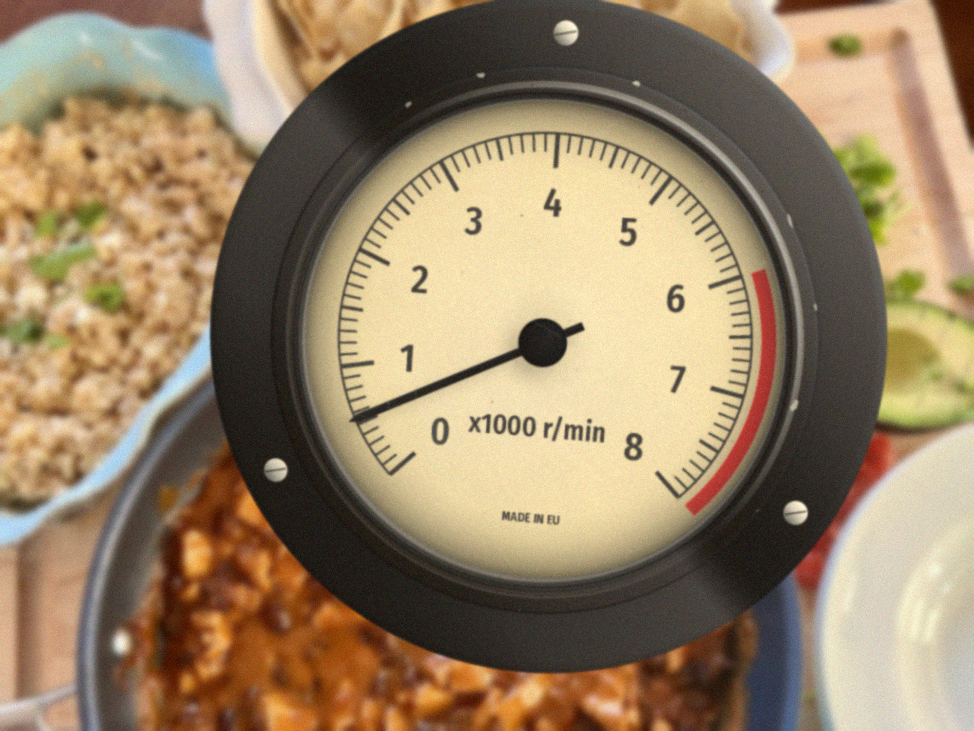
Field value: 550 rpm
